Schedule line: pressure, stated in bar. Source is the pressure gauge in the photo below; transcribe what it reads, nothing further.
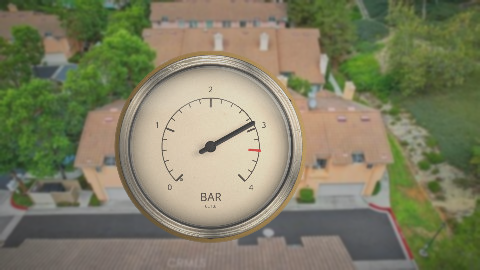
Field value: 2.9 bar
